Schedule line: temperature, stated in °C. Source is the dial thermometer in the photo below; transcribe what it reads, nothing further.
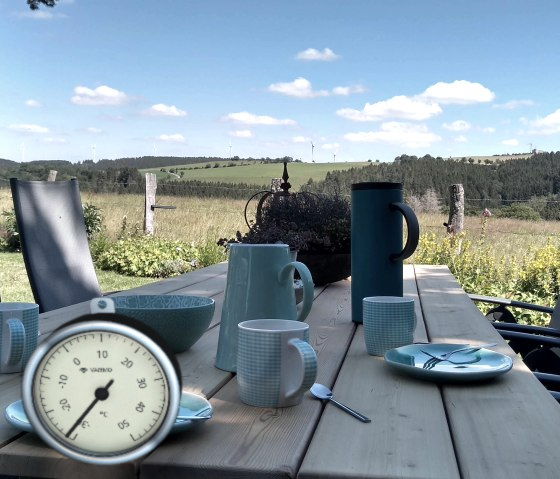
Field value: -28 °C
